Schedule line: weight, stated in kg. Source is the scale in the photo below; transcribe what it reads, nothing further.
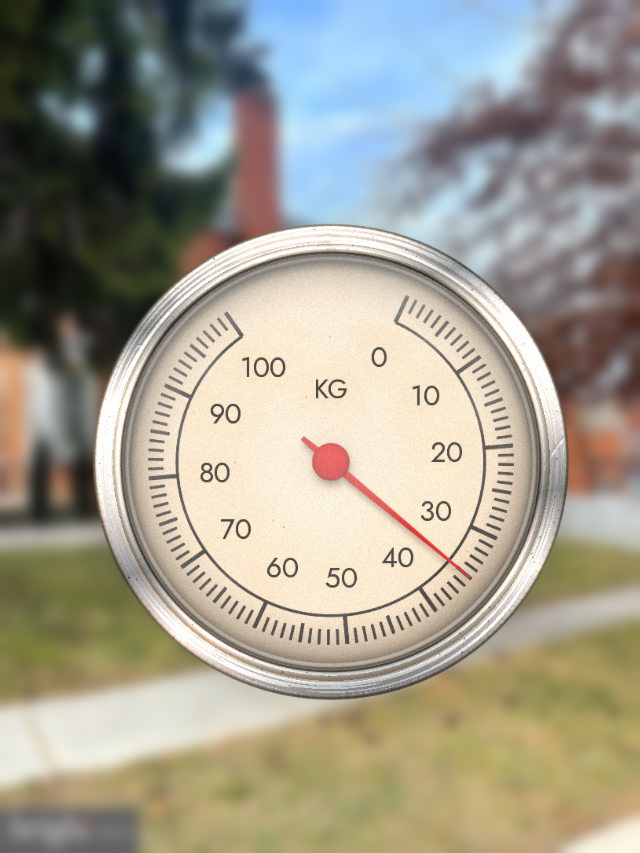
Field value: 35 kg
